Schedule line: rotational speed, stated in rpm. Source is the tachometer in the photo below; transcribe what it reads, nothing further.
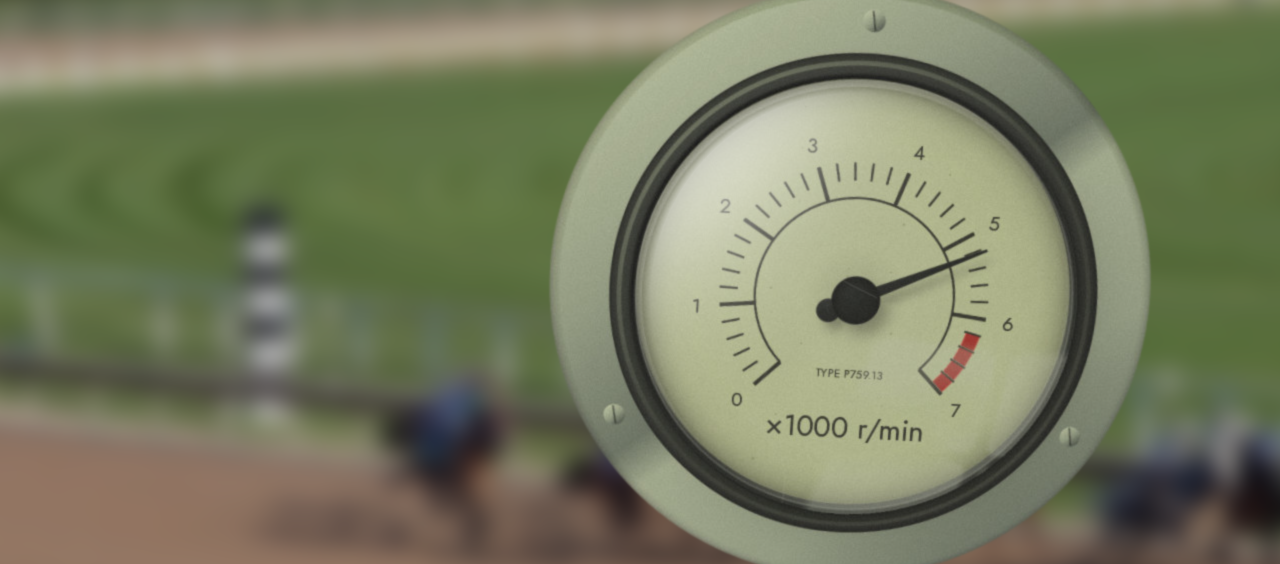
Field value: 5200 rpm
